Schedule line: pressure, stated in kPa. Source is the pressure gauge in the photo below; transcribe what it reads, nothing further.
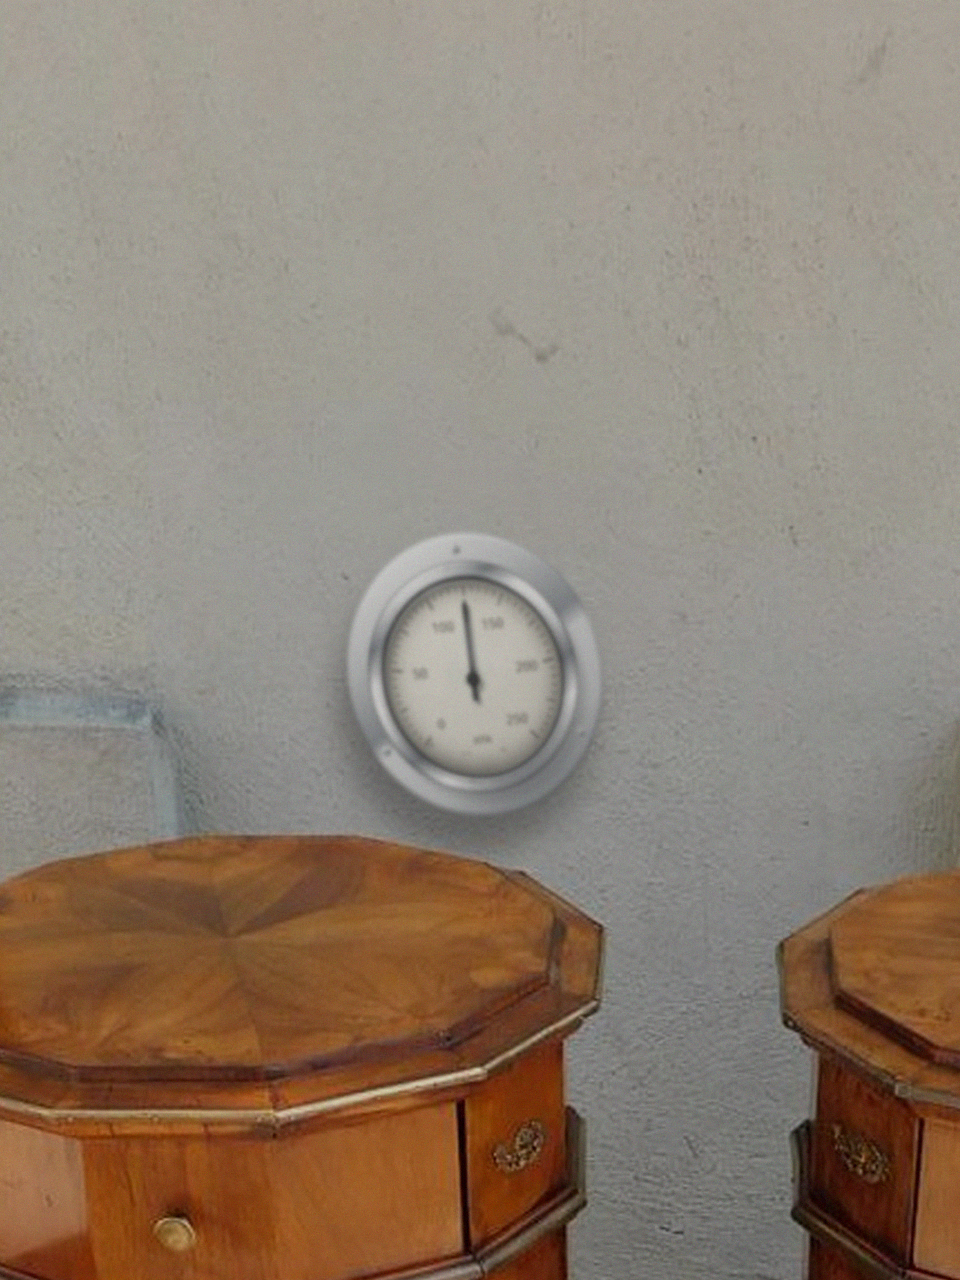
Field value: 125 kPa
